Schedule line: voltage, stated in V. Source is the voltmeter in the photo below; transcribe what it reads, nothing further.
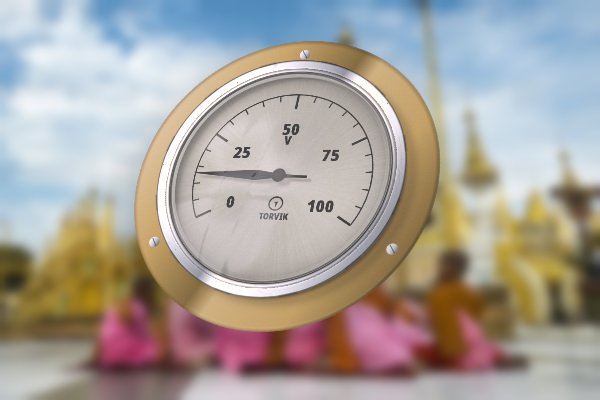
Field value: 12.5 V
